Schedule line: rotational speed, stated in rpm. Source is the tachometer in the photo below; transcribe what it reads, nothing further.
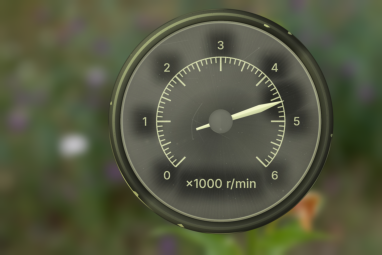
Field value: 4600 rpm
